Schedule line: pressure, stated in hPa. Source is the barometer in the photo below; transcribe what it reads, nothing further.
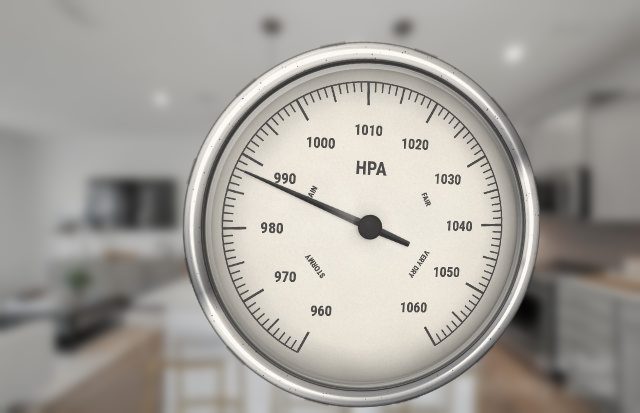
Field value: 988 hPa
